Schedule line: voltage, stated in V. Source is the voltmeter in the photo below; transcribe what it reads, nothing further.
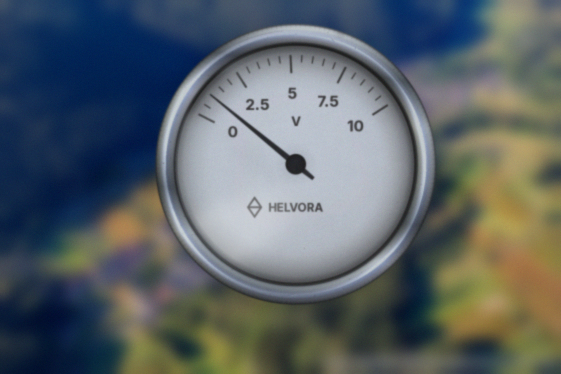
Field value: 1 V
